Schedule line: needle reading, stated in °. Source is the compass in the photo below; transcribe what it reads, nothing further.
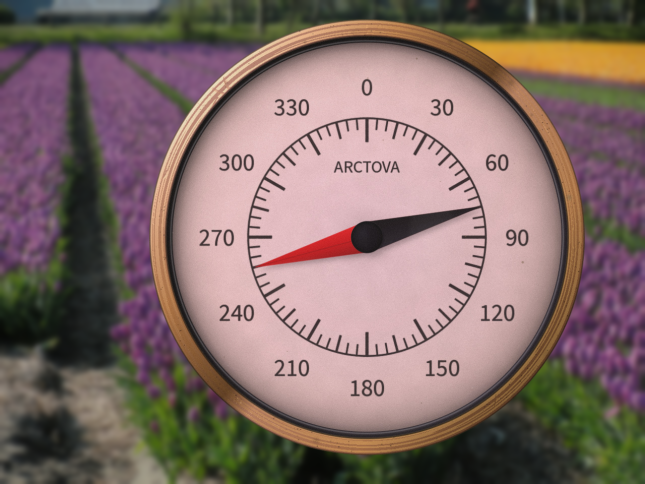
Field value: 255 °
